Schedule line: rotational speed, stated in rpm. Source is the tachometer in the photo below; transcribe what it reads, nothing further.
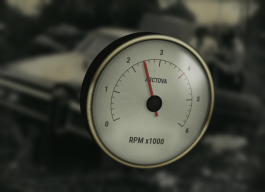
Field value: 2400 rpm
